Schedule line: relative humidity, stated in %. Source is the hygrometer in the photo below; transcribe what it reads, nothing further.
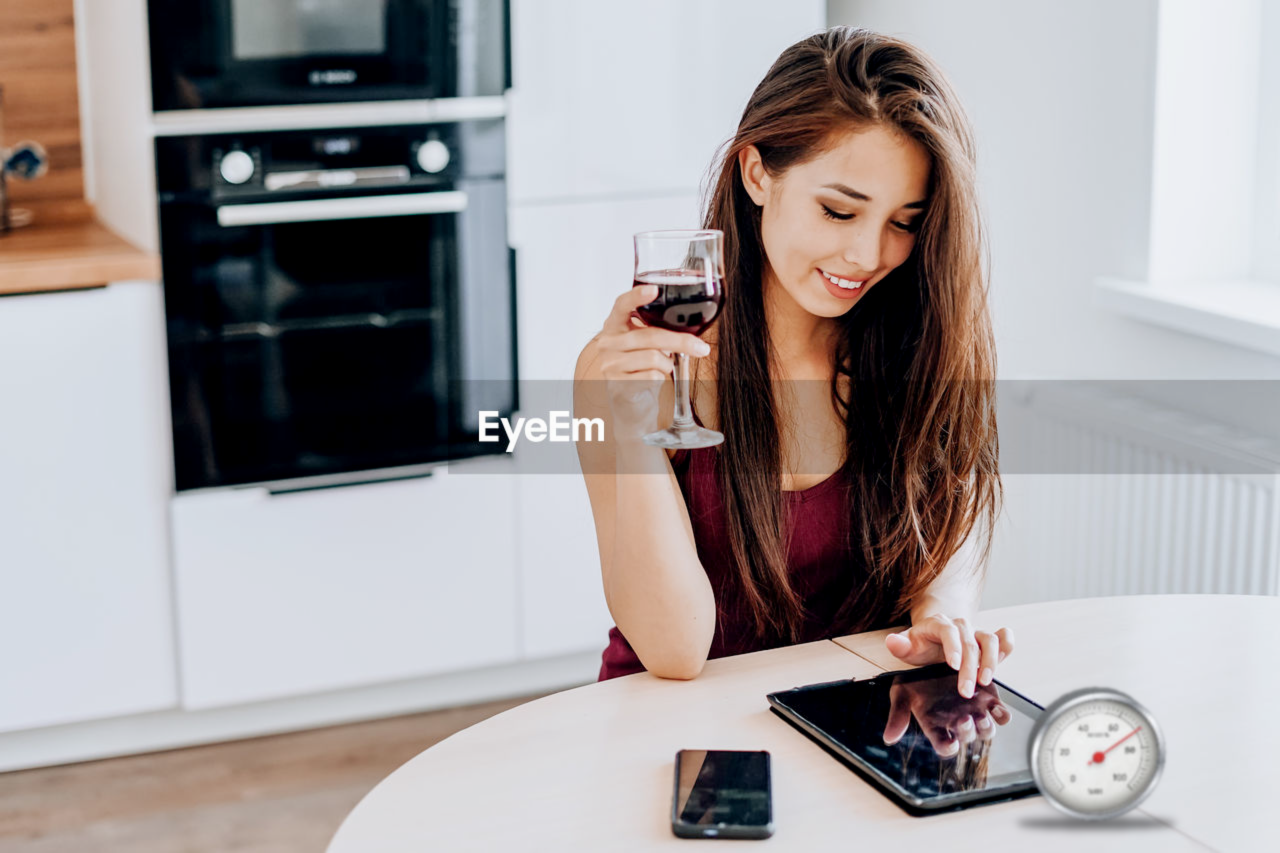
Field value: 70 %
